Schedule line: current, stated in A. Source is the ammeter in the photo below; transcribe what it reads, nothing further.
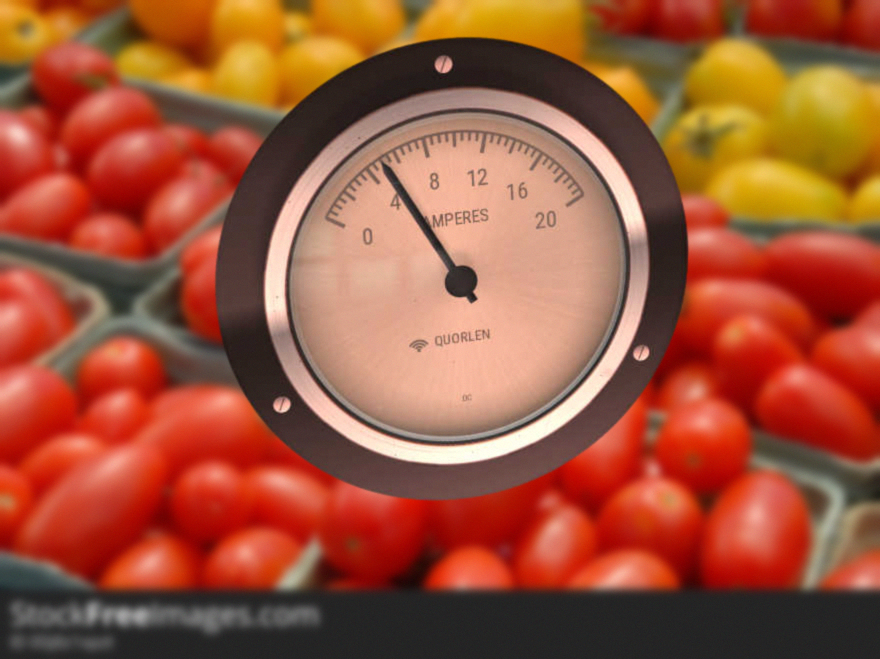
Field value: 5 A
